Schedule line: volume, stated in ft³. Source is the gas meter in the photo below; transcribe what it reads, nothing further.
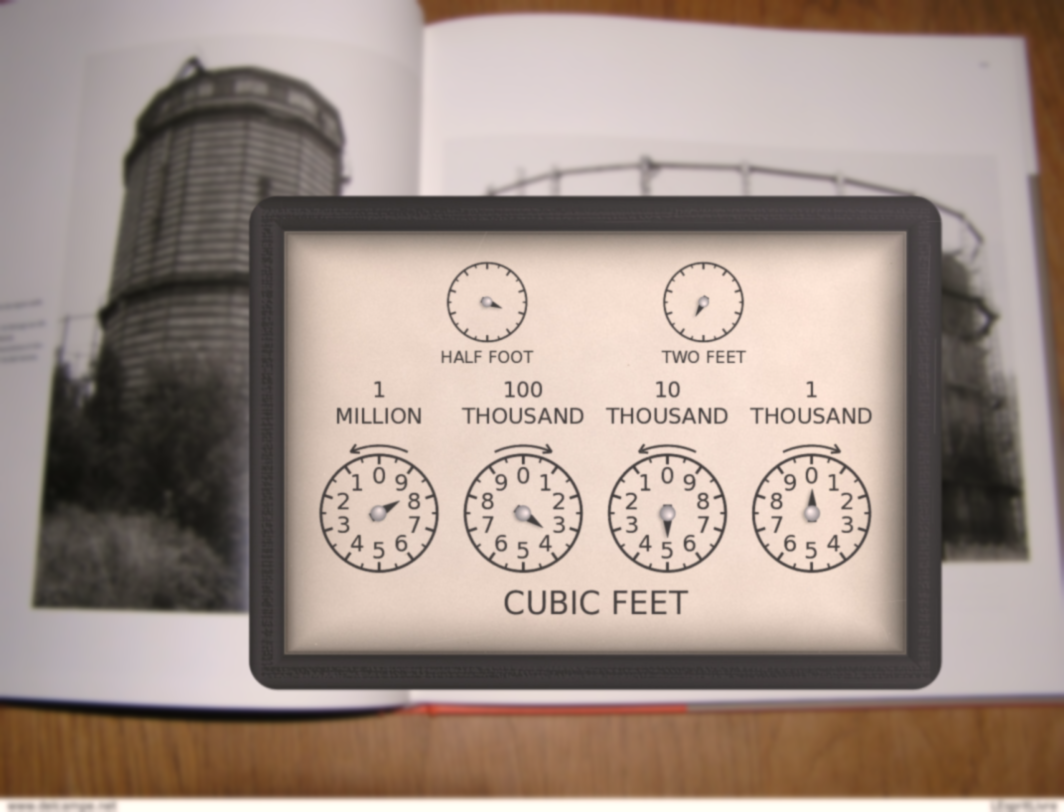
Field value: 835000 ft³
